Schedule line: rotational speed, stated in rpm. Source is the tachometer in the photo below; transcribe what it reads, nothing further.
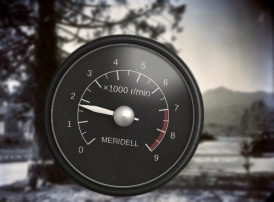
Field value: 1750 rpm
